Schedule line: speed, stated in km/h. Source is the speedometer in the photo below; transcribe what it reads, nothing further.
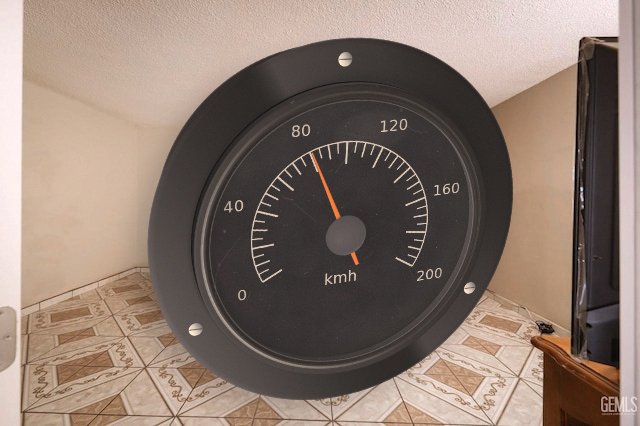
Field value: 80 km/h
